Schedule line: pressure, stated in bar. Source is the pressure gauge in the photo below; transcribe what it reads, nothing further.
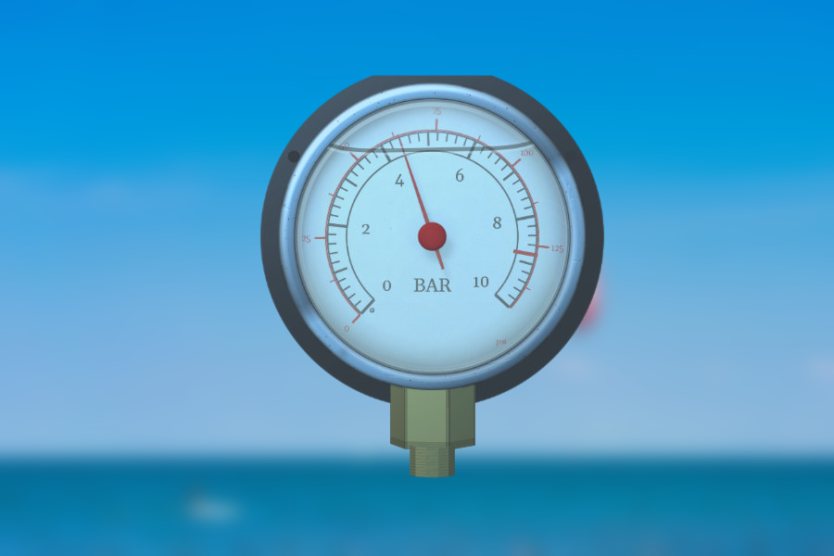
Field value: 4.4 bar
